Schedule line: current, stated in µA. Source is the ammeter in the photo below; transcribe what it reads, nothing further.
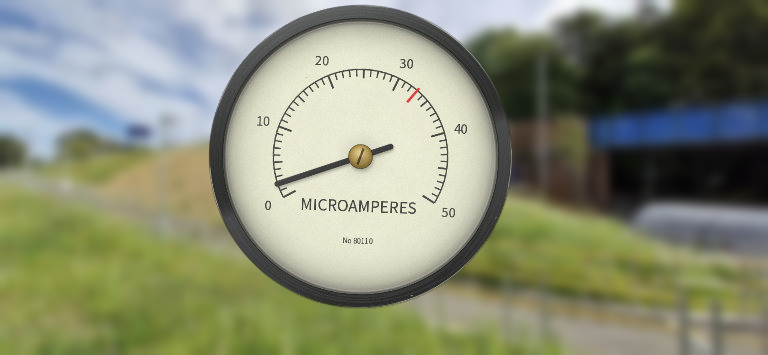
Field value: 2 µA
